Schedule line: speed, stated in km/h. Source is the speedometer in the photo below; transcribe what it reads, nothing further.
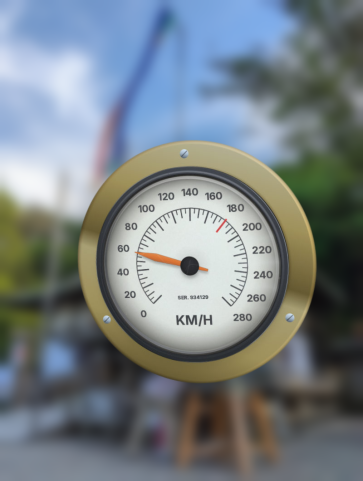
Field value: 60 km/h
